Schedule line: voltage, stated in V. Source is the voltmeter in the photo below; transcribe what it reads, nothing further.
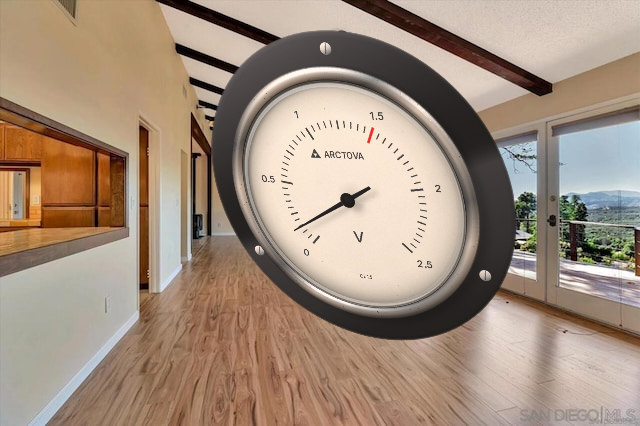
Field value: 0.15 V
